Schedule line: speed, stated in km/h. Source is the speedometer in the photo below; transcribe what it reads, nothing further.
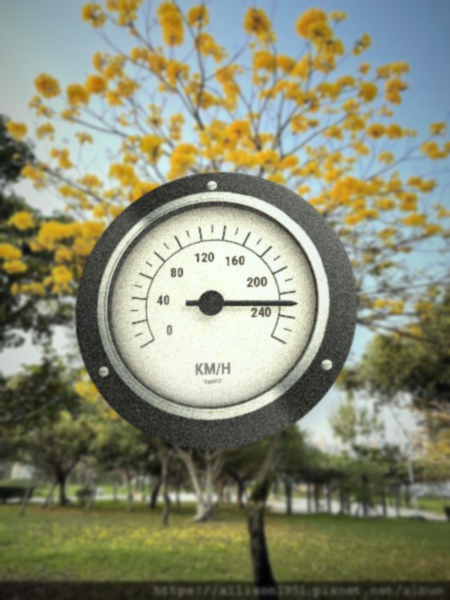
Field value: 230 km/h
